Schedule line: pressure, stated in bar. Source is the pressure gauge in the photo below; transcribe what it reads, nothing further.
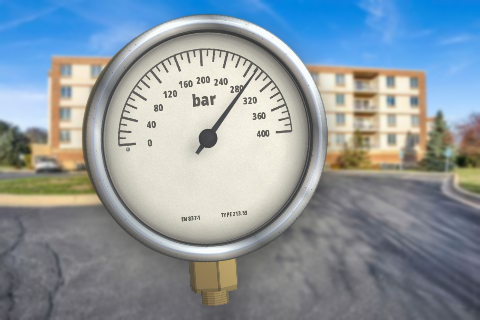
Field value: 290 bar
